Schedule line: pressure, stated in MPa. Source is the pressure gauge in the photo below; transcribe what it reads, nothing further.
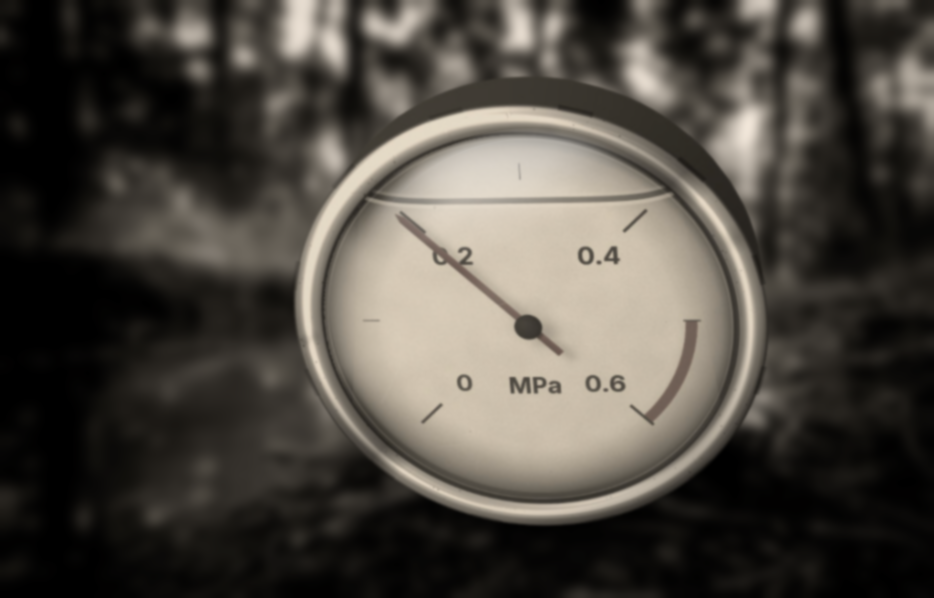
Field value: 0.2 MPa
